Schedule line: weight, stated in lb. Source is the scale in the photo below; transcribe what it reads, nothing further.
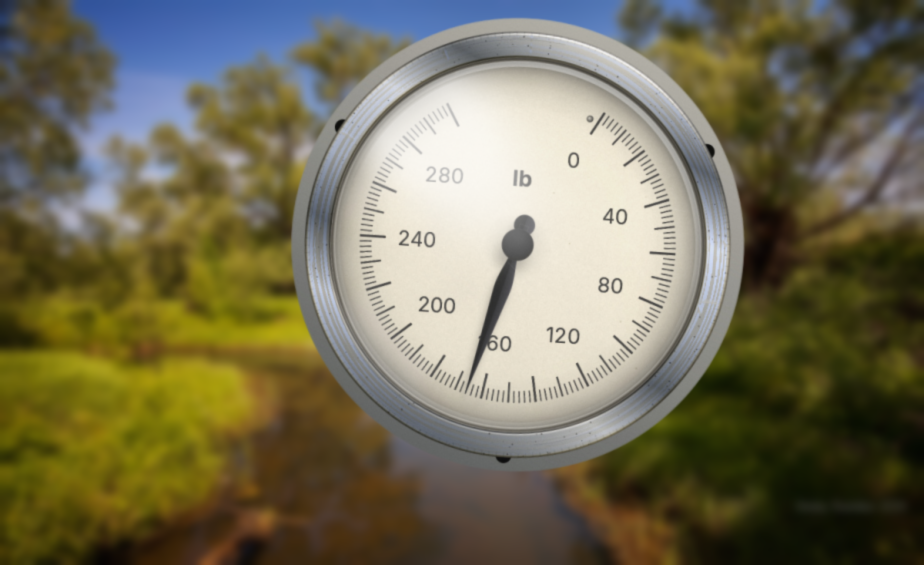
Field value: 166 lb
